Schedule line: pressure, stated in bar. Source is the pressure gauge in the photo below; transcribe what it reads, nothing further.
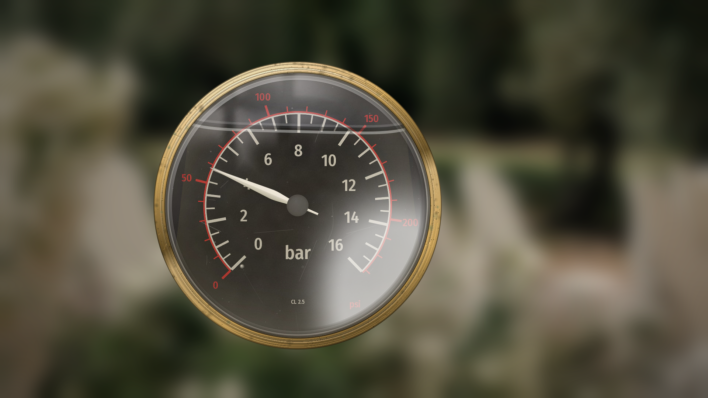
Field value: 4 bar
